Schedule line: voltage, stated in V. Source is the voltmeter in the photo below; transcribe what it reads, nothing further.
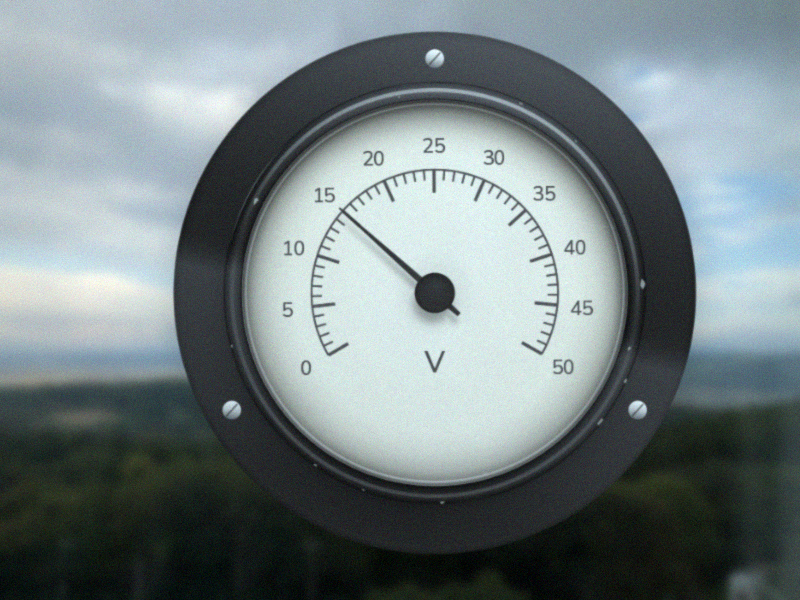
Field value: 15 V
